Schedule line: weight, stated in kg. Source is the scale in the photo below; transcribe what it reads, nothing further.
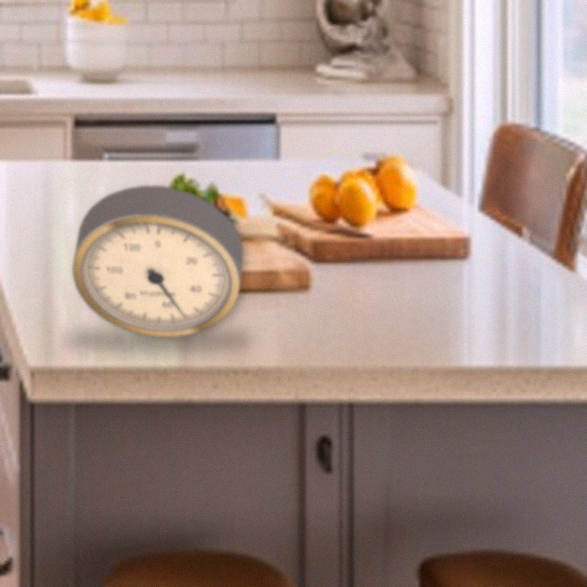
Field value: 55 kg
